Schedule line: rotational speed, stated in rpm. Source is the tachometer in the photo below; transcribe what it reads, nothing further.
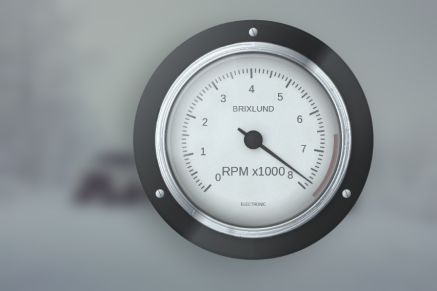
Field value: 7800 rpm
